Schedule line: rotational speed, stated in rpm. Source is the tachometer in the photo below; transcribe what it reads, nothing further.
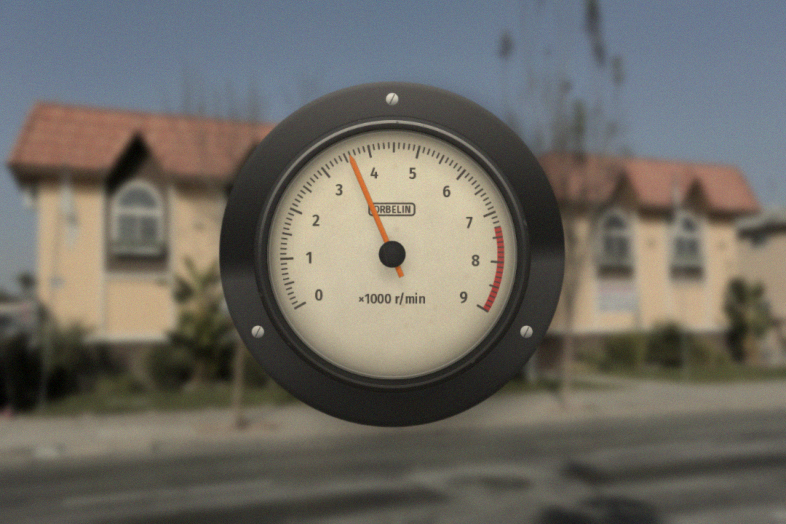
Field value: 3600 rpm
